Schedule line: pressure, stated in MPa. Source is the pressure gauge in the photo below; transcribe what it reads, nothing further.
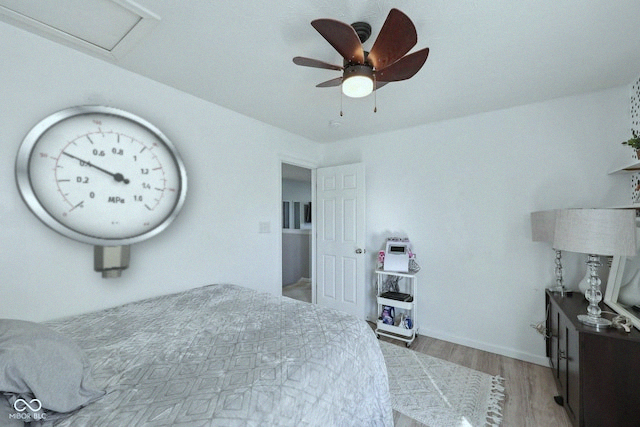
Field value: 0.4 MPa
